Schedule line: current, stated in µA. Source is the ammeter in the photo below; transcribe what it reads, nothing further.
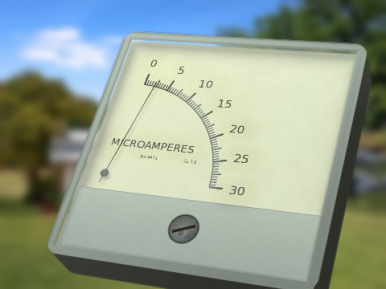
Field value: 2.5 µA
